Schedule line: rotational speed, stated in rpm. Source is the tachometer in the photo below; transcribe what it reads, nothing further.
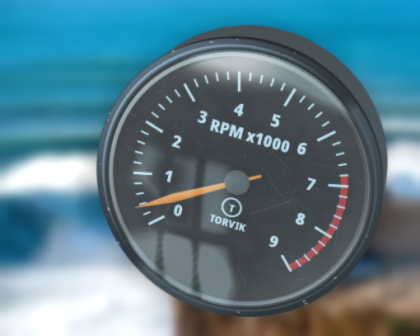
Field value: 400 rpm
